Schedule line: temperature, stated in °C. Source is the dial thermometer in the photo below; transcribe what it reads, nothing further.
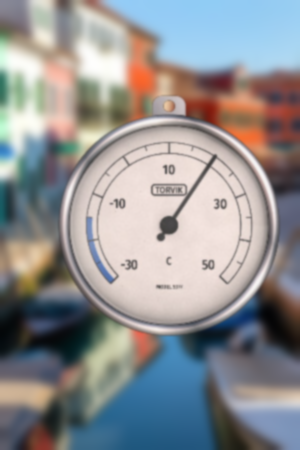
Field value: 20 °C
